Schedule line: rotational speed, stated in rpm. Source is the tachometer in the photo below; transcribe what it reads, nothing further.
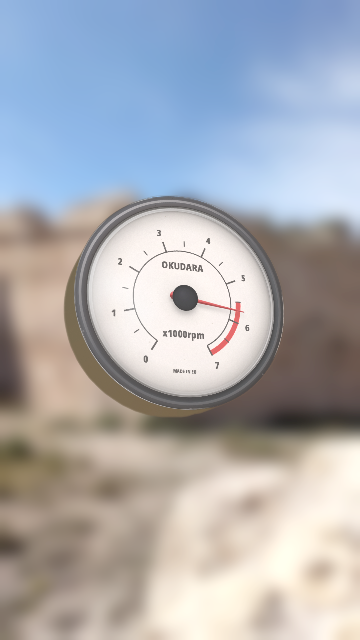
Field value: 5750 rpm
